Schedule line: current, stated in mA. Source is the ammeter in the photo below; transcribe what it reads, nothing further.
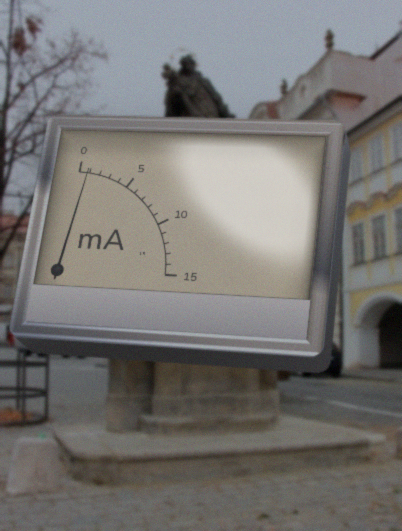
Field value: 1 mA
